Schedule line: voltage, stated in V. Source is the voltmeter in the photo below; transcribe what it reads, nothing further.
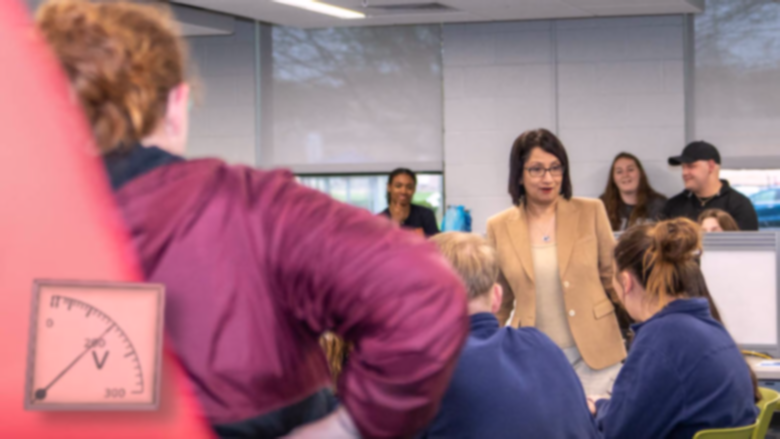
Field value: 200 V
